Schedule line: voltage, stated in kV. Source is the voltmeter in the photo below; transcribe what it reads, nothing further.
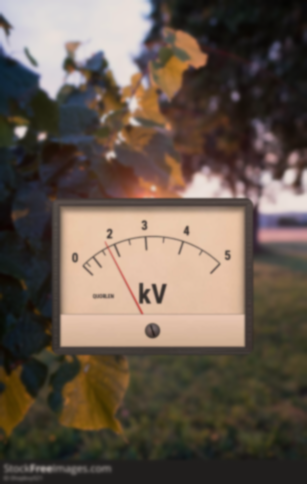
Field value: 1.75 kV
